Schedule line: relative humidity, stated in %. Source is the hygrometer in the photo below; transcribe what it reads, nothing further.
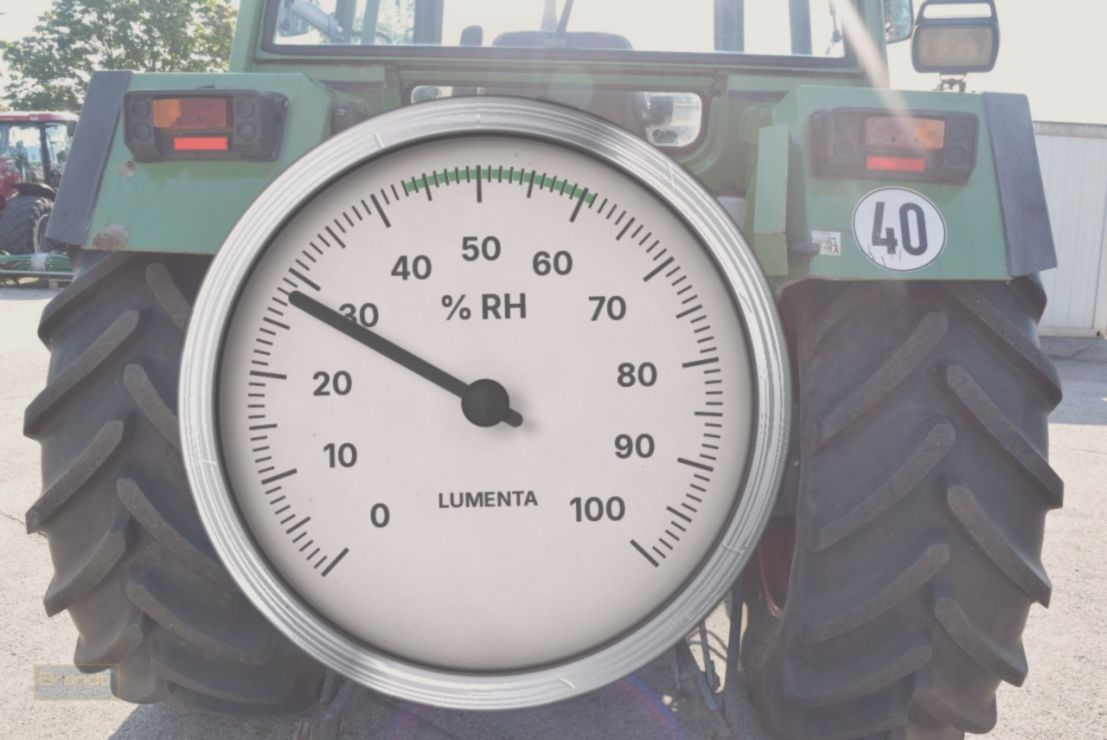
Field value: 28 %
